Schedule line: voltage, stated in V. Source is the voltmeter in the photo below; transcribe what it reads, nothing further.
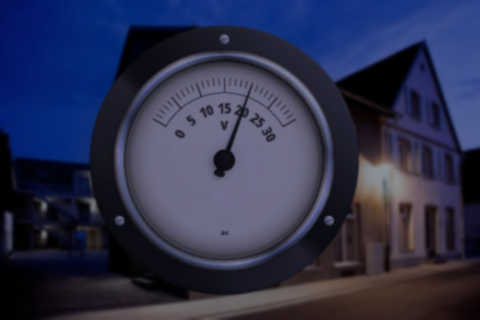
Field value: 20 V
